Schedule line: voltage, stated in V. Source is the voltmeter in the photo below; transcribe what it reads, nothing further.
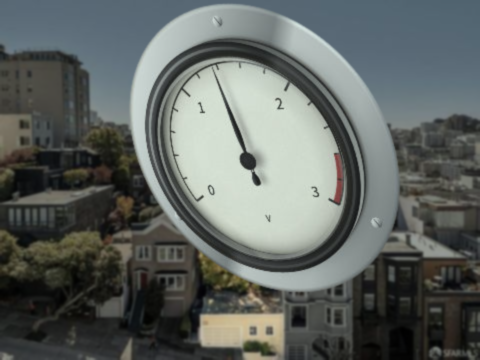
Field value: 1.4 V
